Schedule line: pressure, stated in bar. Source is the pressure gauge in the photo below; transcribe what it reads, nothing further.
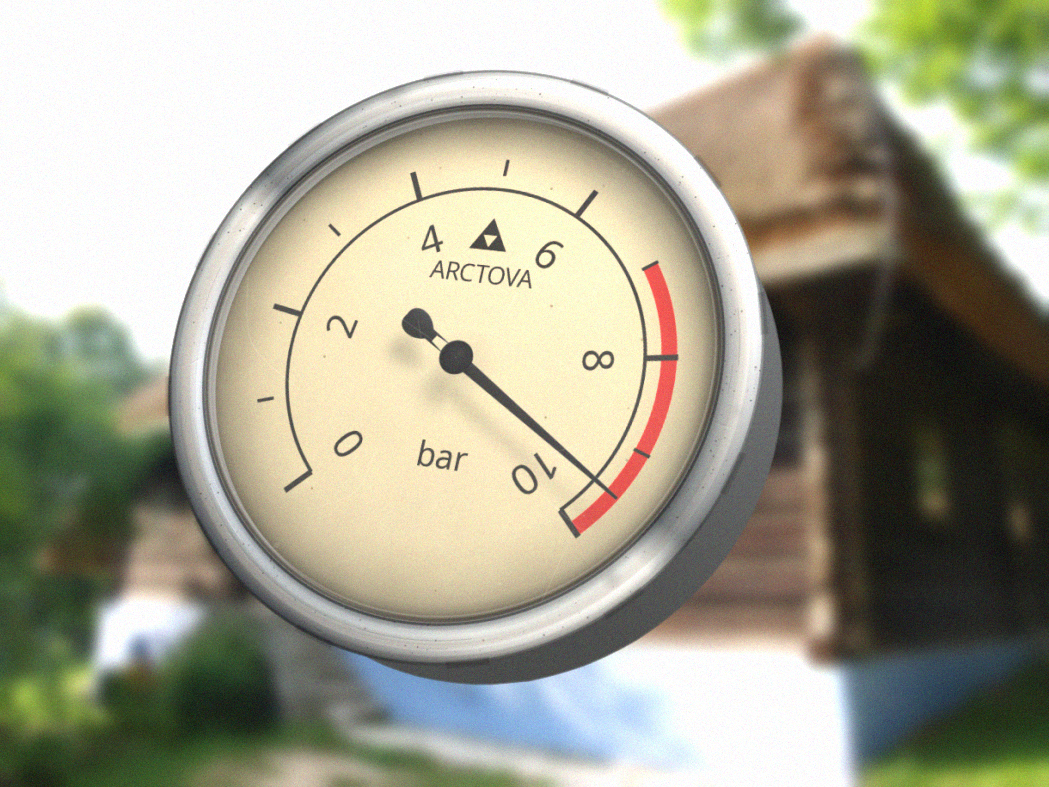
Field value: 9.5 bar
